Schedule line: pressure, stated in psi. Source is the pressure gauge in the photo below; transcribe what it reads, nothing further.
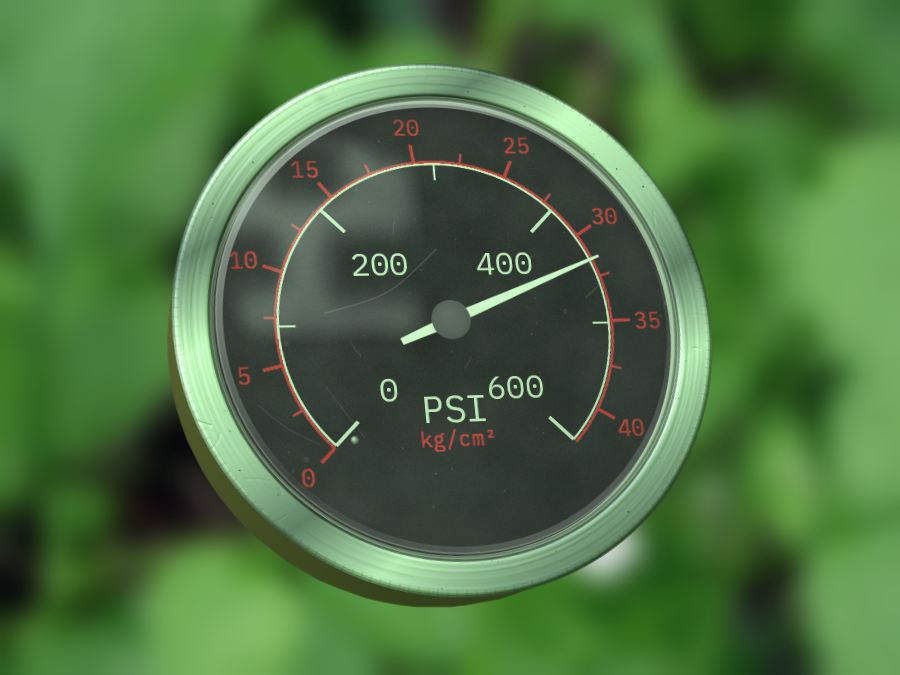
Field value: 450 psi
